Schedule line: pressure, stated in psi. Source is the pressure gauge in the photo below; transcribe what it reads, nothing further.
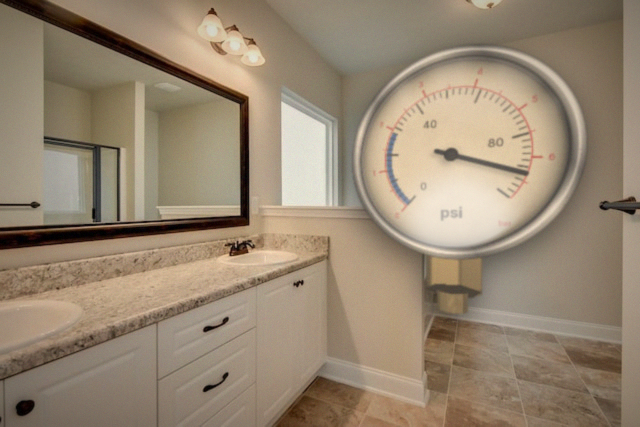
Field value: 92 psi
